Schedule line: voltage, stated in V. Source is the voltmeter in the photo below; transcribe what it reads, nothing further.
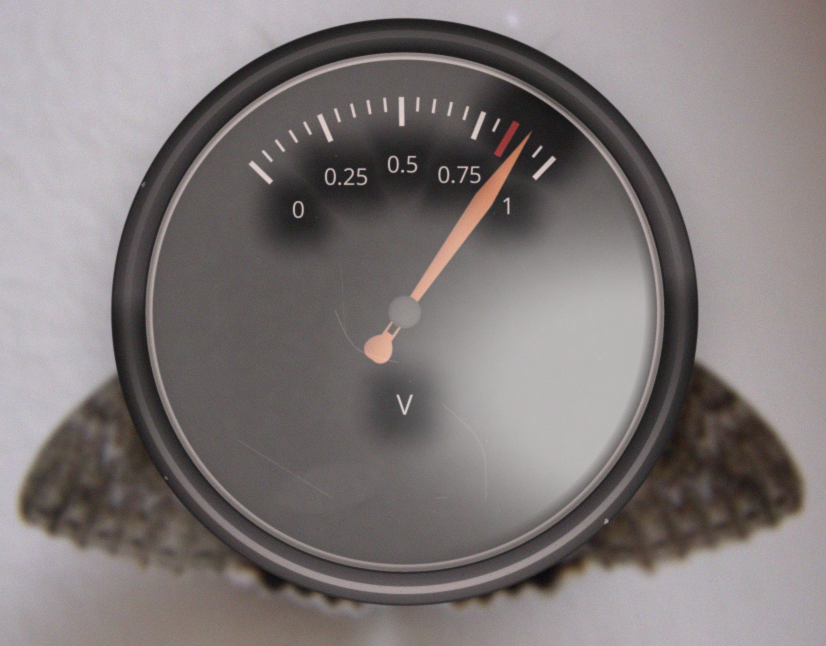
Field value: 0.9 V
